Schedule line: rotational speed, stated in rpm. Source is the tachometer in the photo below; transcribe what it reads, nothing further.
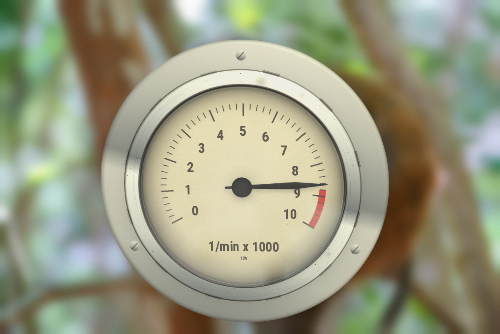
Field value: 8600 rpm
